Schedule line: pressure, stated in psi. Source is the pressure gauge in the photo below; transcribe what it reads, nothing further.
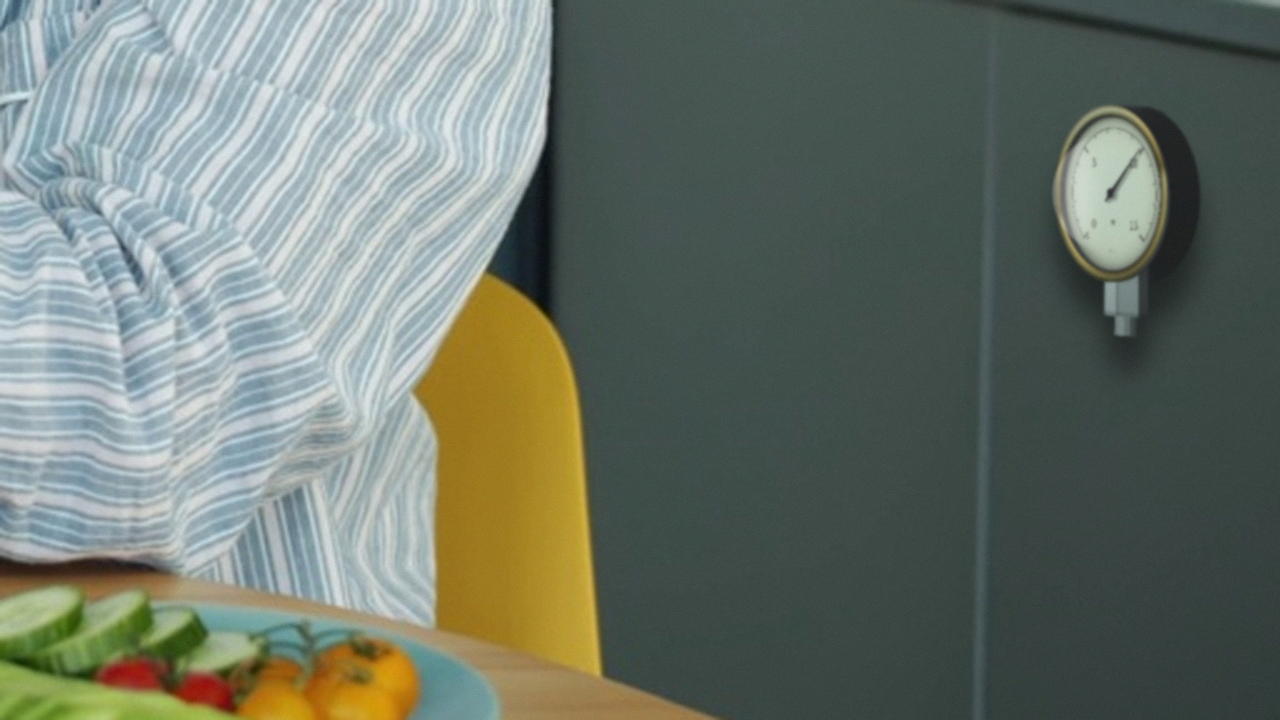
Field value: 10 psi
